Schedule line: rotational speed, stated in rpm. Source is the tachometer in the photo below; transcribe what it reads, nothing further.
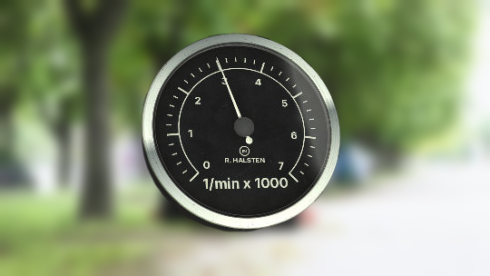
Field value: 3000 rpm
